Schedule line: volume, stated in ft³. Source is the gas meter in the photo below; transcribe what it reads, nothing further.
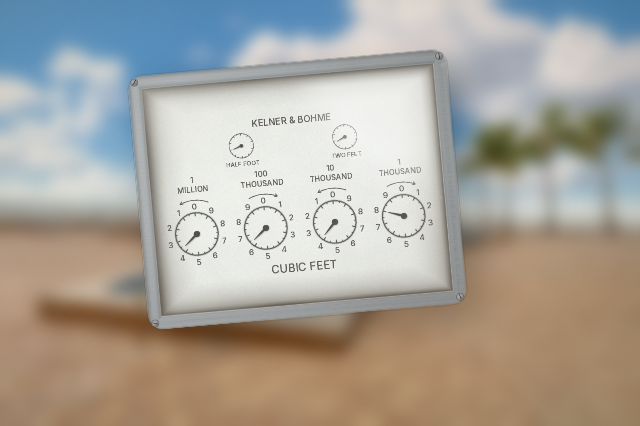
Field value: 363800 ft³
